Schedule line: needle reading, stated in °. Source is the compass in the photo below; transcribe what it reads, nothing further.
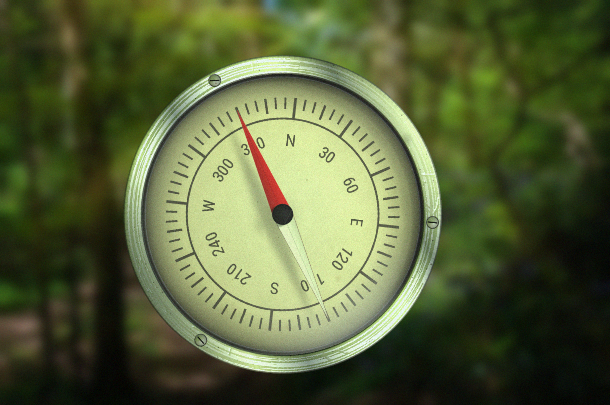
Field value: 330 °
